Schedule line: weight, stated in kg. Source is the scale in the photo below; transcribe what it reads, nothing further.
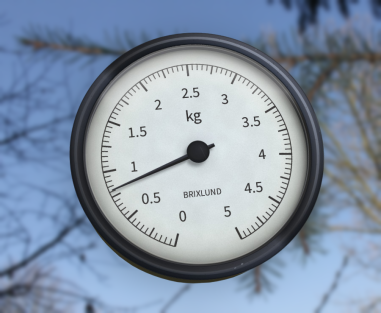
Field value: 0.8 kg
